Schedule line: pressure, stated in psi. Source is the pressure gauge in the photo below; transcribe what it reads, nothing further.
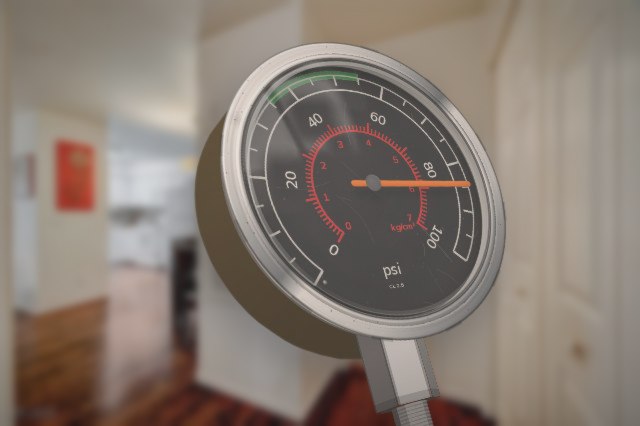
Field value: 85 psi
